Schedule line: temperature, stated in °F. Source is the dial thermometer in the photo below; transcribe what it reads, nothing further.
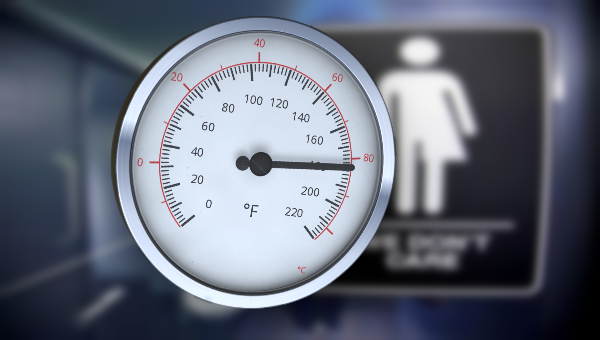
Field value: 180 °F
